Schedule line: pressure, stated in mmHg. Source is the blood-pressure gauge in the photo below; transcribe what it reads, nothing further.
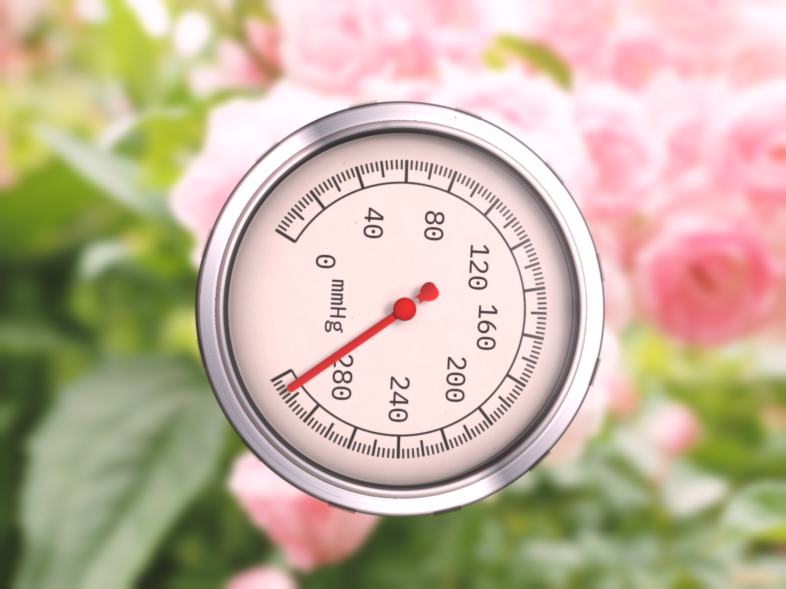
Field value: 294 mmHg
